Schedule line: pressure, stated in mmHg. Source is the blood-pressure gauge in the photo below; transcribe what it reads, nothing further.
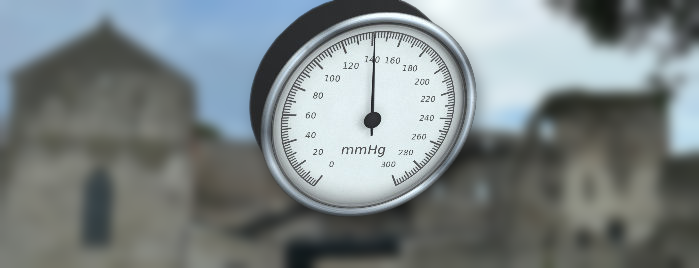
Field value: 140 mmHg
